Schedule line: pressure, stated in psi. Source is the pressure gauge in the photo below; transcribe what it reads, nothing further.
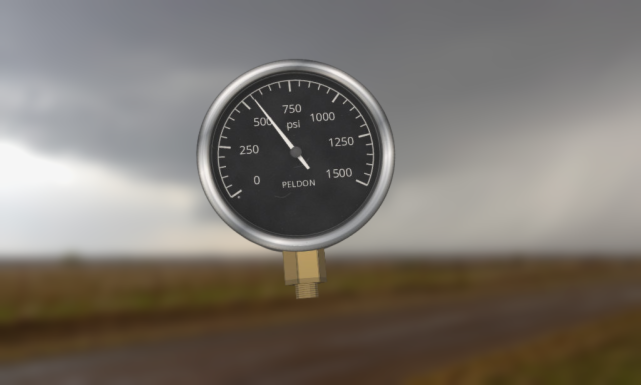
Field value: 550 psi
